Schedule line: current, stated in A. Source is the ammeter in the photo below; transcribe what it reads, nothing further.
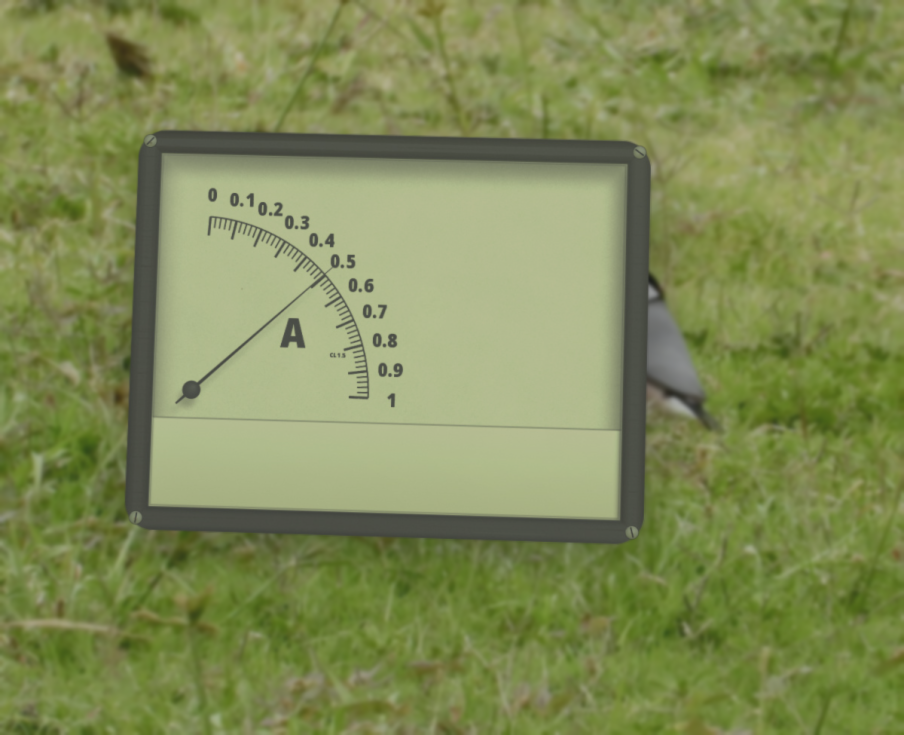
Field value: 0.5 A
